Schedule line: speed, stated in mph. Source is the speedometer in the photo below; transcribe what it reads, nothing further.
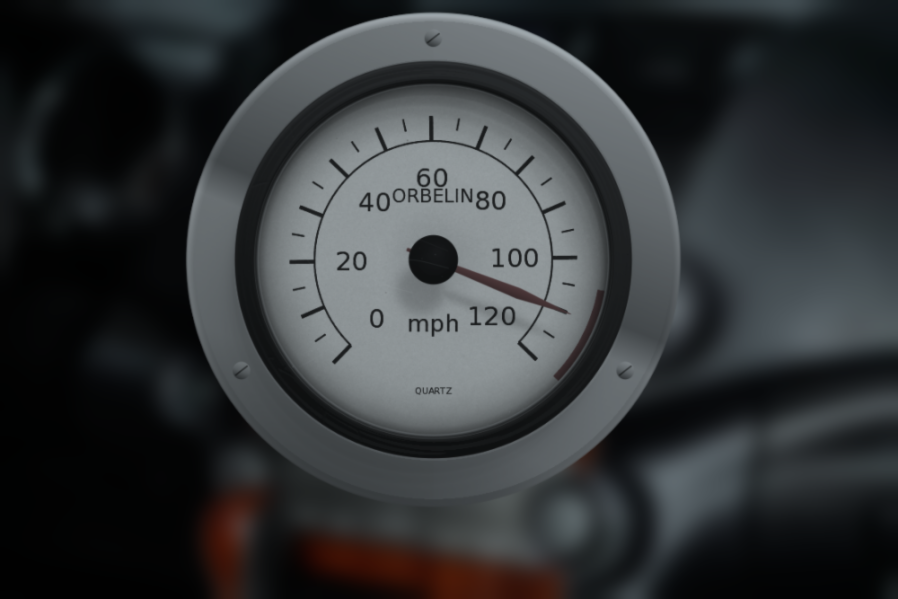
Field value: 110 mph
